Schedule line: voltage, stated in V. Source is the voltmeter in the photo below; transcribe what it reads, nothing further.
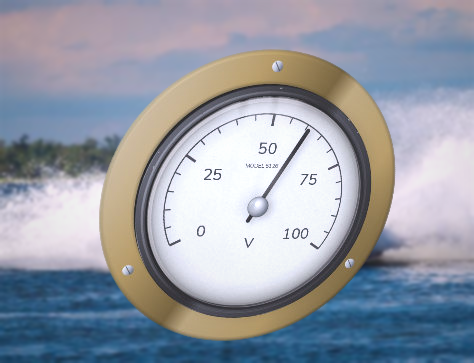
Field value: 60 V
